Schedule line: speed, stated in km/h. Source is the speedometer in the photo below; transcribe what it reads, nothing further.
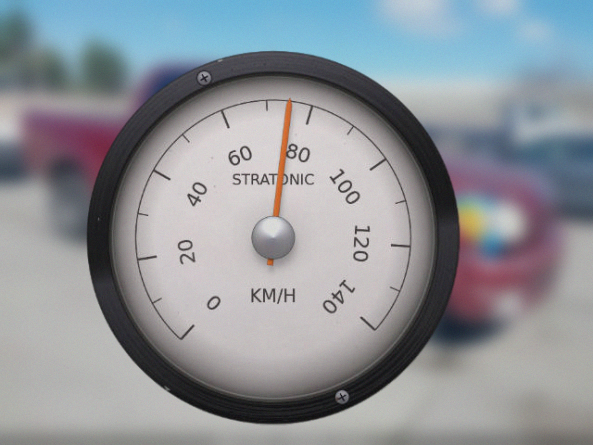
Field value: 75 km/h
